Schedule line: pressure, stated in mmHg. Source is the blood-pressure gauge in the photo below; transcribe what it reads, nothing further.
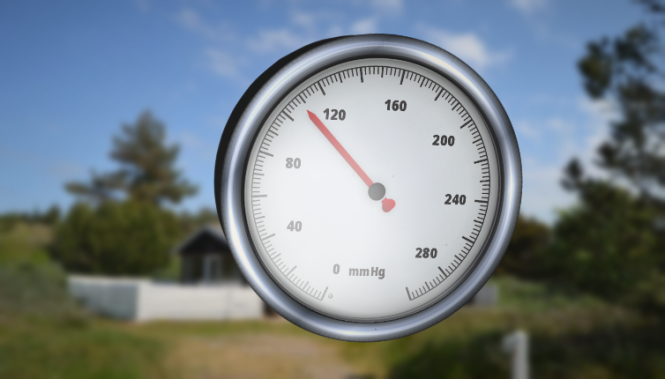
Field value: 108 mmHg
